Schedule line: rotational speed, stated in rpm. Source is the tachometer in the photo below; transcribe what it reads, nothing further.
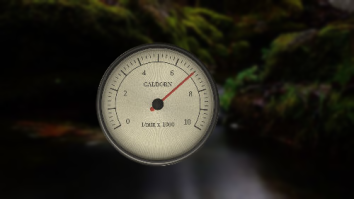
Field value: 7000 rpm
